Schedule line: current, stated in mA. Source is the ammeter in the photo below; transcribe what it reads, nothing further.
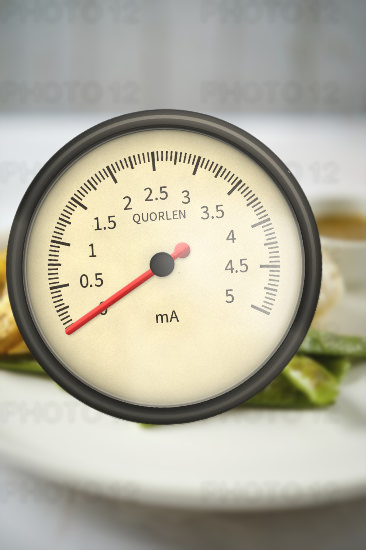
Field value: 0 mA
